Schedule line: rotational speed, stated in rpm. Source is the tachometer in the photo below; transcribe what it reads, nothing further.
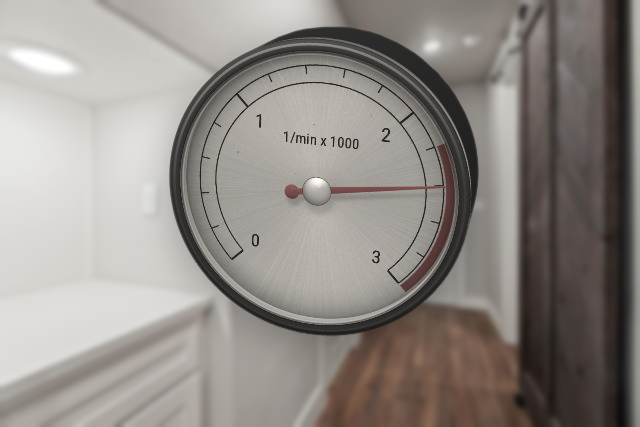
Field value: 2400 rpm
